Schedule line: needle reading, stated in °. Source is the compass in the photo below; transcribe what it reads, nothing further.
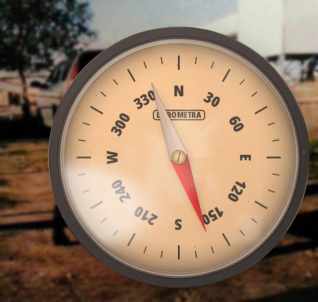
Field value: 160 °
